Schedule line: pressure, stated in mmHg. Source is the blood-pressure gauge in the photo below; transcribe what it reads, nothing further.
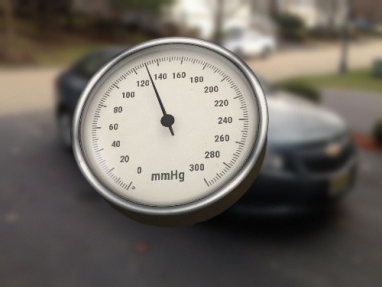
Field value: 130 mmHg
